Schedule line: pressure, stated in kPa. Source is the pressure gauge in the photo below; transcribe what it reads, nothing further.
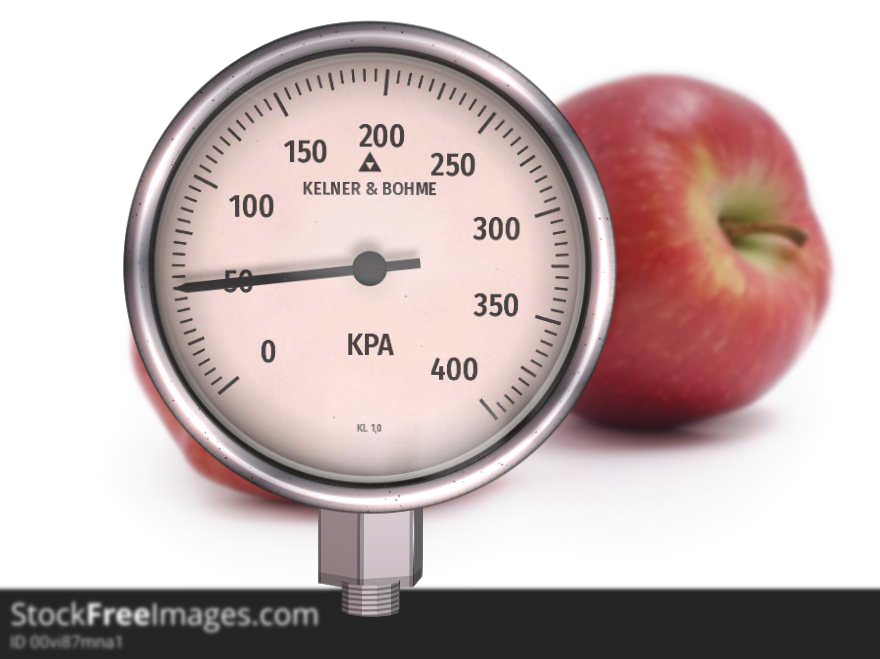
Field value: 50 kPa
